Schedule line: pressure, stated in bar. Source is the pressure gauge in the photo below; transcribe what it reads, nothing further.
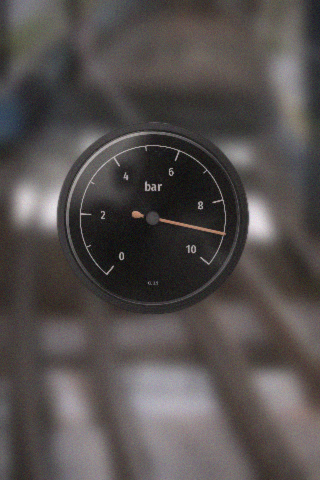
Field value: 9 bar
